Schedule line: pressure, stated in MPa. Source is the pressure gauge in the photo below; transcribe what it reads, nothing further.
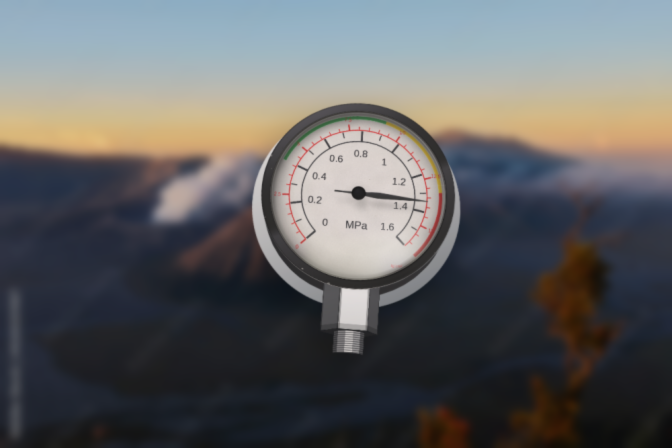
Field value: 1.35 MPa
